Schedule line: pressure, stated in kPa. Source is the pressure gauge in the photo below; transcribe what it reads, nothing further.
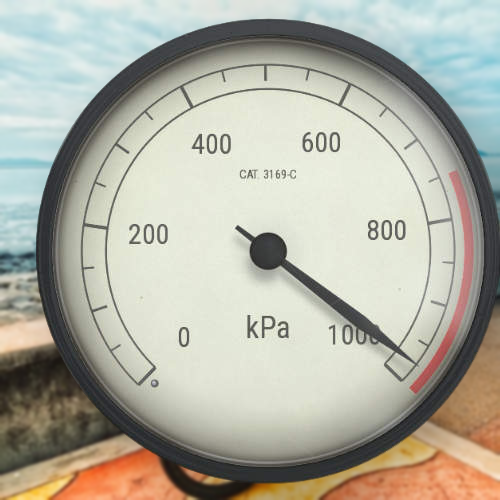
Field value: 975 kPa
